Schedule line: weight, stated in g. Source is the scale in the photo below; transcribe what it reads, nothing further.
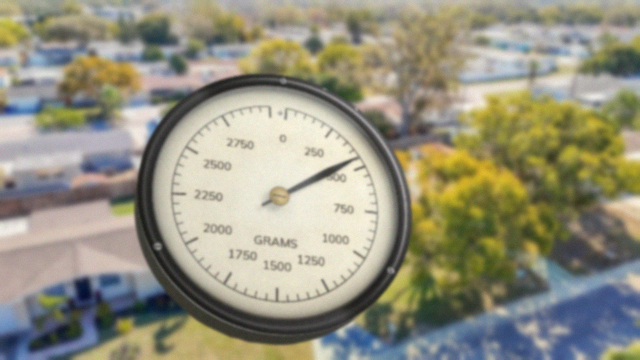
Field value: 450 g
